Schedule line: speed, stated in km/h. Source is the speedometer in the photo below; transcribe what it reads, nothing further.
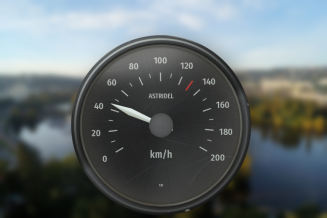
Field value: 45 km/h
